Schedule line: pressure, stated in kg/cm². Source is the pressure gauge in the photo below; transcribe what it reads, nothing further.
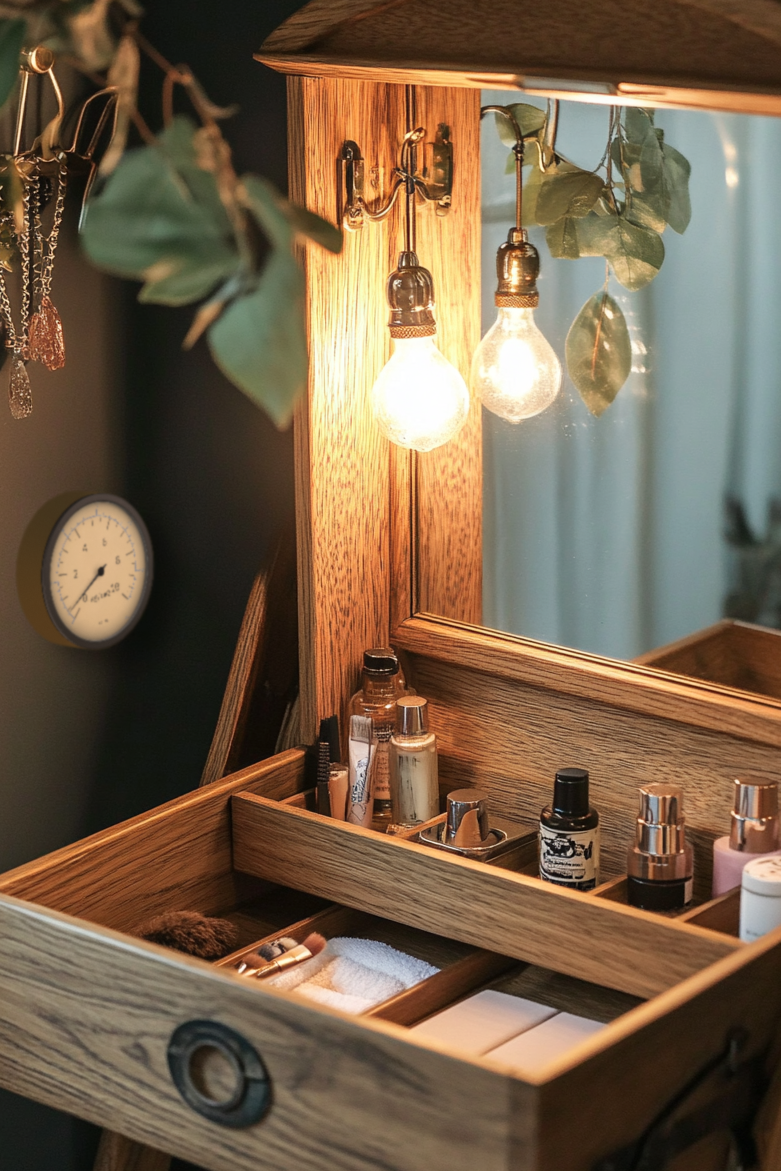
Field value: 0.5 kg/cm²
